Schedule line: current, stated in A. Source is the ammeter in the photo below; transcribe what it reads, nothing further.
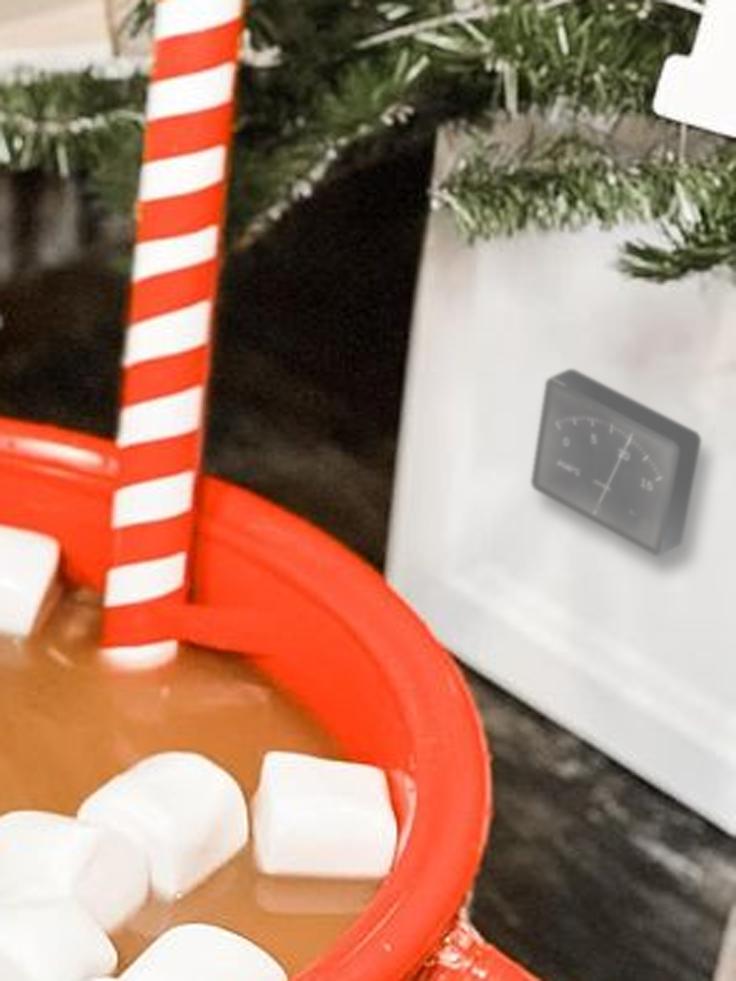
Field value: 10 A
